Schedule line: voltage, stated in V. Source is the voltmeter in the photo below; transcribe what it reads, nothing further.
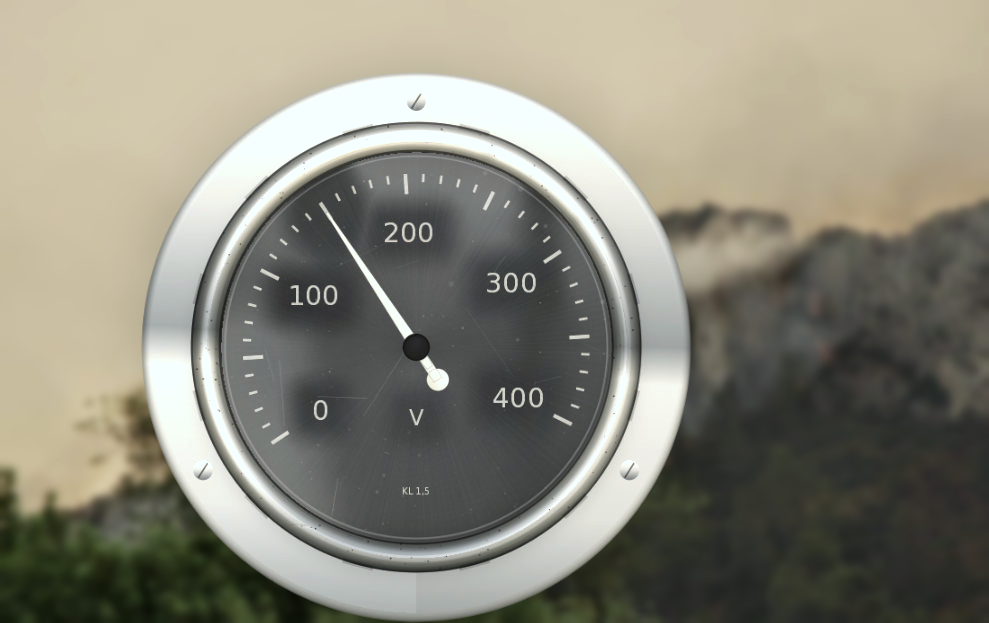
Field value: 150 V
